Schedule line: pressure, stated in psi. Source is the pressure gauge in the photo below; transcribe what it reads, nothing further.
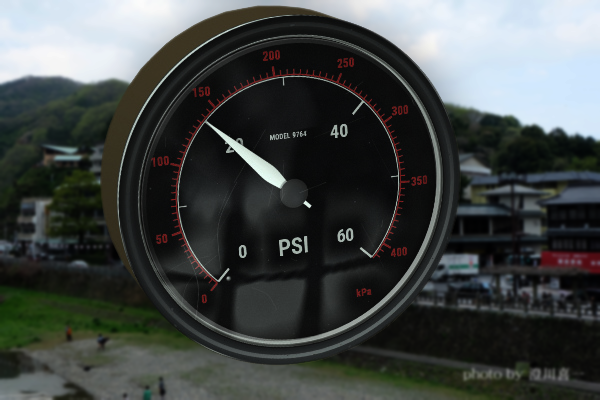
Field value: 20 psi
